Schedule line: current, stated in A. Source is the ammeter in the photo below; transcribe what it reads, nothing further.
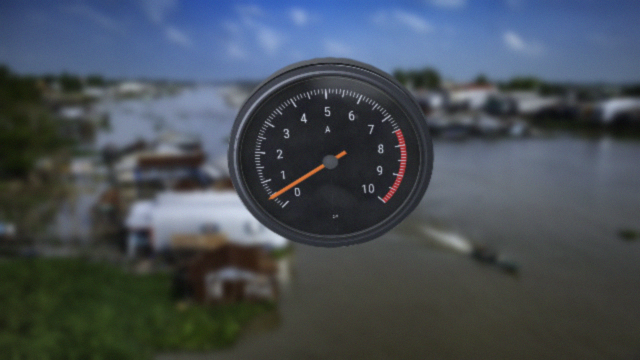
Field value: 0.5 A
